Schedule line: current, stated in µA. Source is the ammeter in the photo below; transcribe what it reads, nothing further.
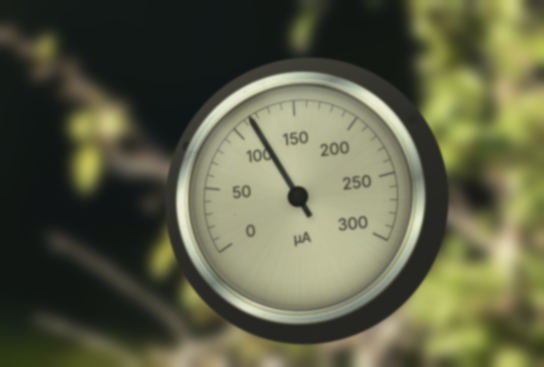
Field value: 115 µA
